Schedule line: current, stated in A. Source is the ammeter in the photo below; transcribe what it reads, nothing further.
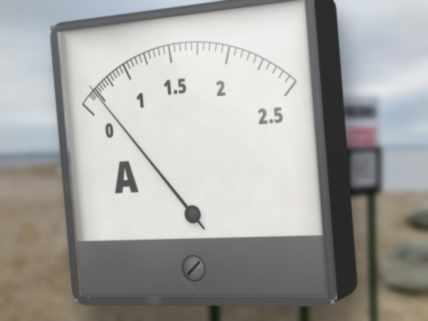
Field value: 0.5 A
